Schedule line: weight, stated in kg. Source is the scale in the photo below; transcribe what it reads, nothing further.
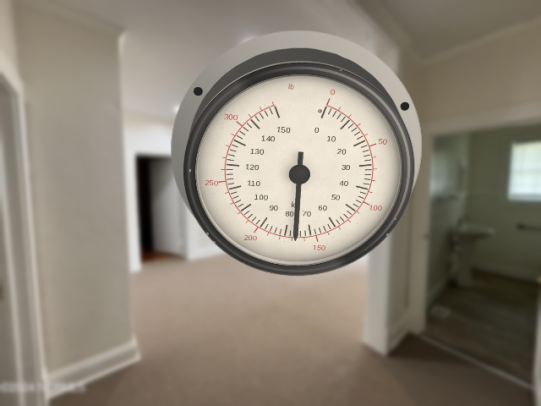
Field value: 76 kg
